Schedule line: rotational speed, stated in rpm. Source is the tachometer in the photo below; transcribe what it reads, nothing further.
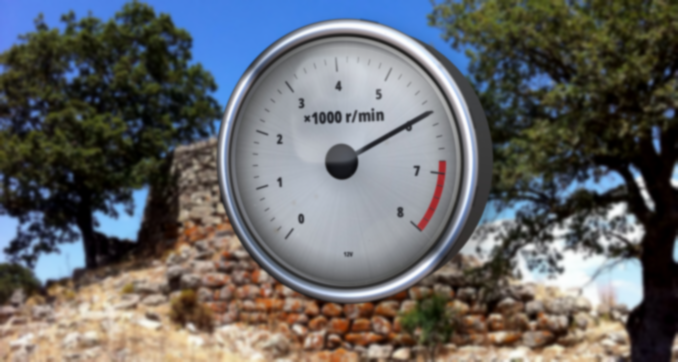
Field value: 6000 rpm
